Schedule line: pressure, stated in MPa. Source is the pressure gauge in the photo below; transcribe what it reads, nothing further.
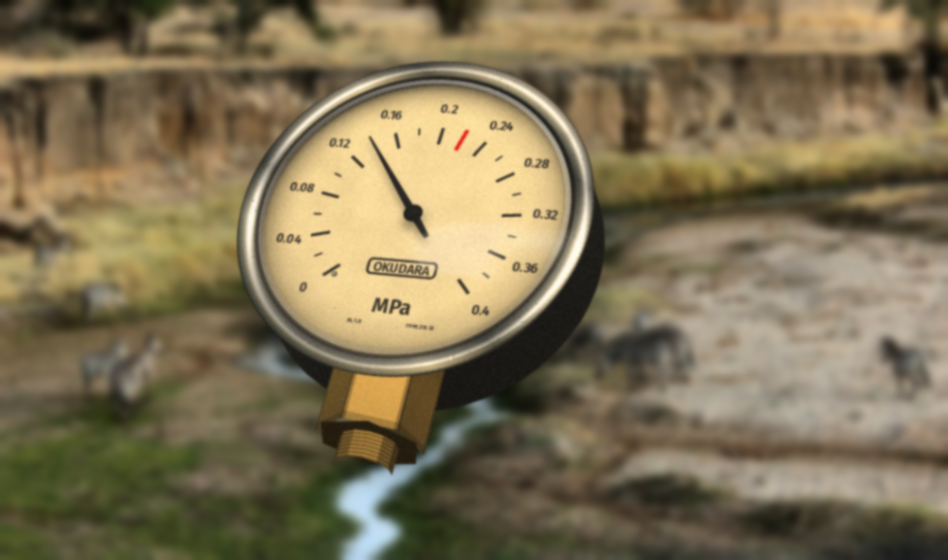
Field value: 0.14 MPa
